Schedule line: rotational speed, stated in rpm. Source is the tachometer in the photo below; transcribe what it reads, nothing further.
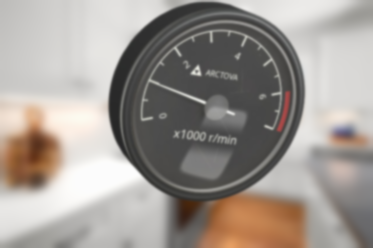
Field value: 1000 rpm
